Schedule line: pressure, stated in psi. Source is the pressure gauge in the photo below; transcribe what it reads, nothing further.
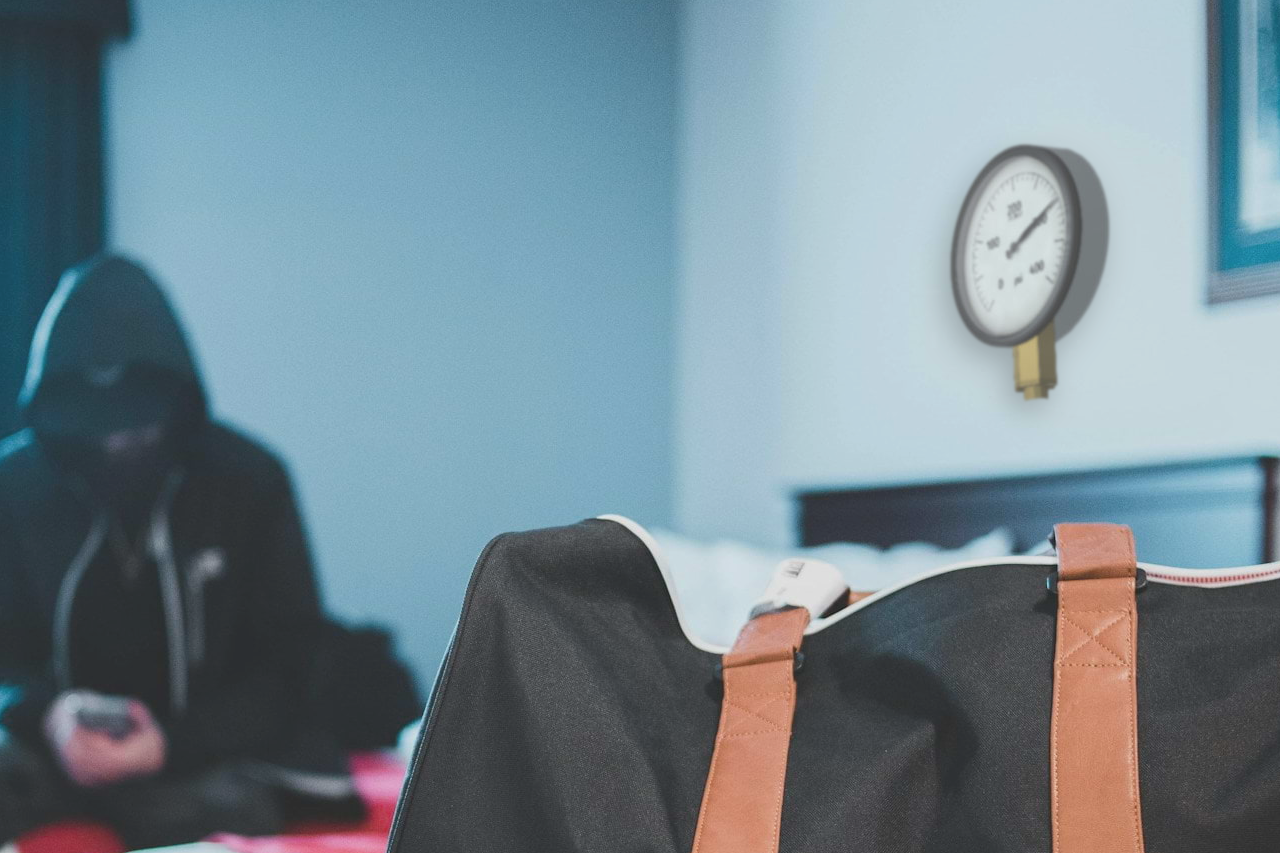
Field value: 300 psi
